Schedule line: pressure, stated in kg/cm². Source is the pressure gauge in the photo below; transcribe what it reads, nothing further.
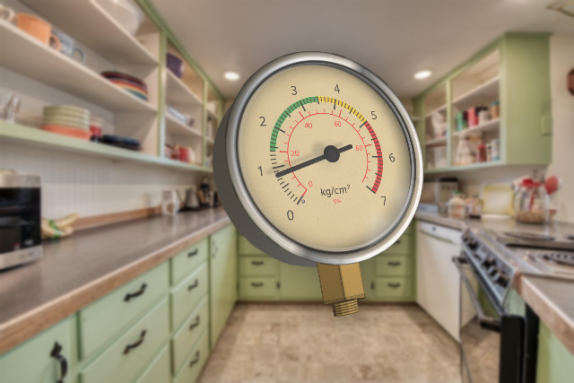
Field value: 0.8 kg/cm²
